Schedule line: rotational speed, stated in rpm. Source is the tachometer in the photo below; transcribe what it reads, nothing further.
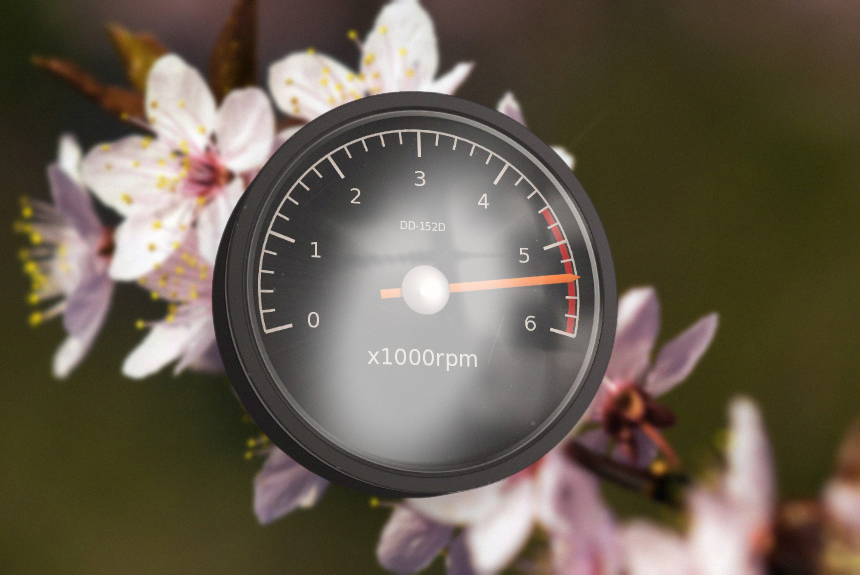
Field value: 5400 rpm
